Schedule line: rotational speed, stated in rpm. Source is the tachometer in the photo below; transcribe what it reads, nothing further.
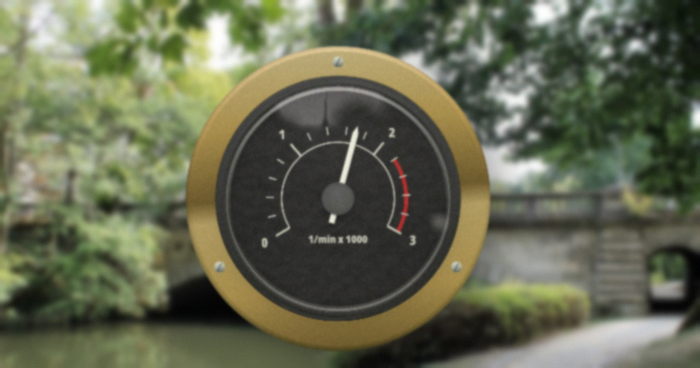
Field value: 1700 rpm
